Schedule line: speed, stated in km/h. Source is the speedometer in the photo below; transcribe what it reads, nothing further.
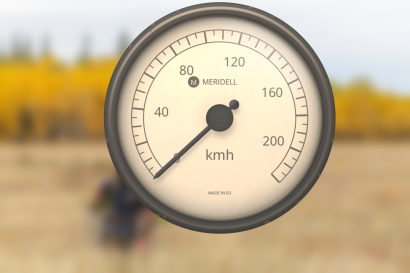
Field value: 0 km/h
